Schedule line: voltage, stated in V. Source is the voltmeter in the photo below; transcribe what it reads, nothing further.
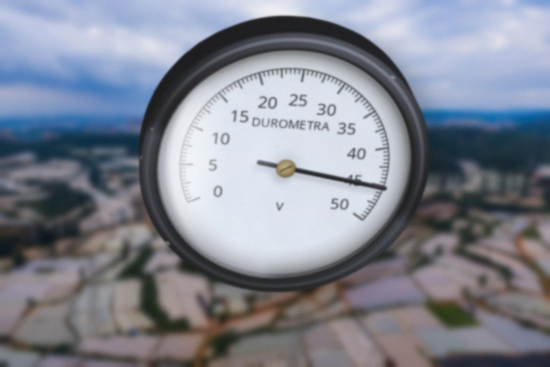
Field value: 45 V
